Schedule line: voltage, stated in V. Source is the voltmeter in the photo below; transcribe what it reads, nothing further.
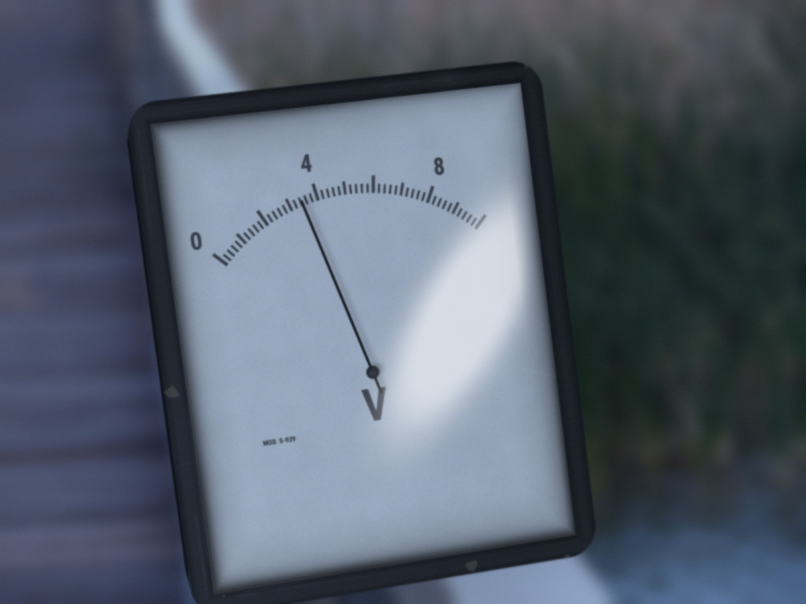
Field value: 3.4 V
